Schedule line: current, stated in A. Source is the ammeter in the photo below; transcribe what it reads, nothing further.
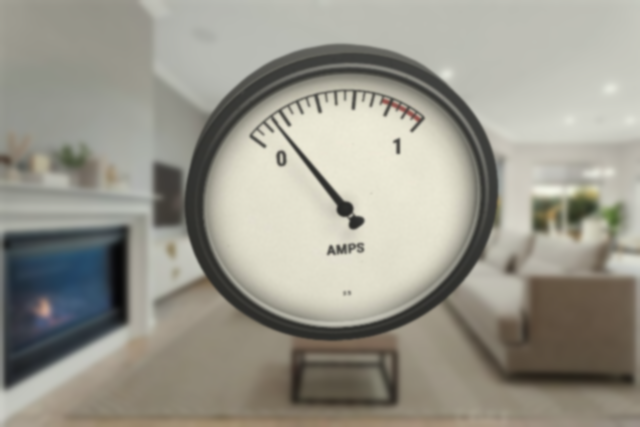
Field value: 0.15 A
